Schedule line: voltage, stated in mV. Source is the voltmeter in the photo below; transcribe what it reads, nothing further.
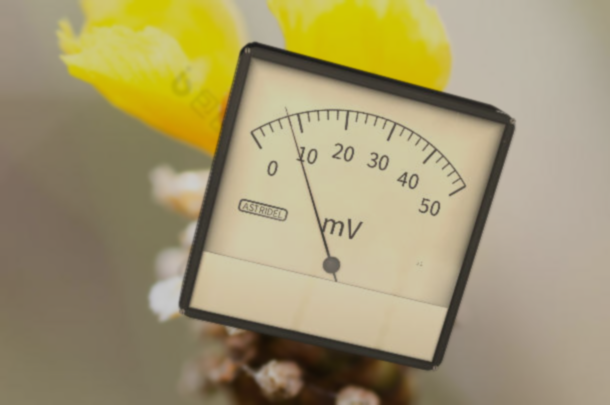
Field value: 8 mV
